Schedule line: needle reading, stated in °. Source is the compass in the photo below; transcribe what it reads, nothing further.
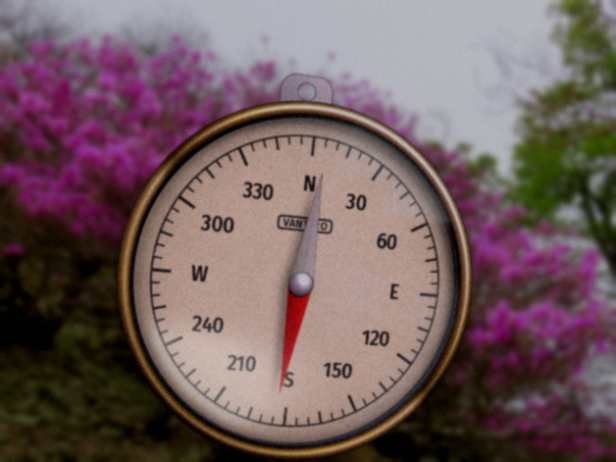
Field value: 185 °
